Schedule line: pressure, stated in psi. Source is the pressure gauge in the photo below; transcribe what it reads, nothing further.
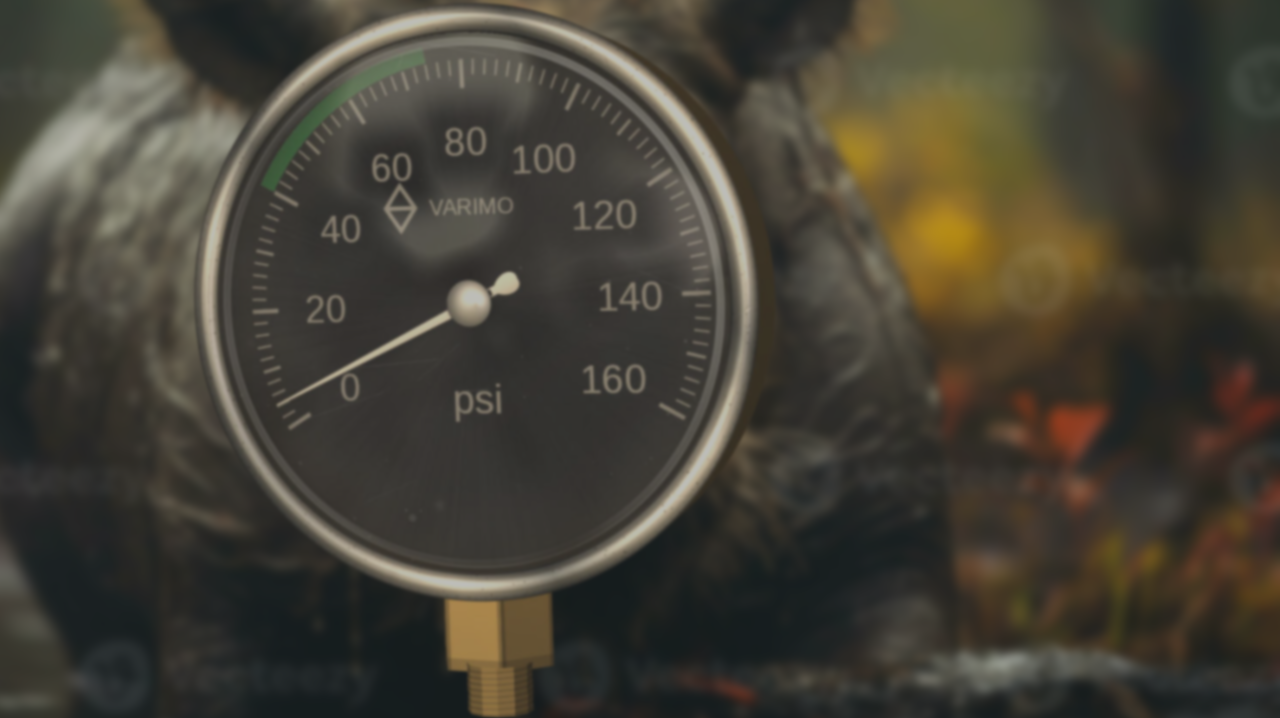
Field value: 4 psi
